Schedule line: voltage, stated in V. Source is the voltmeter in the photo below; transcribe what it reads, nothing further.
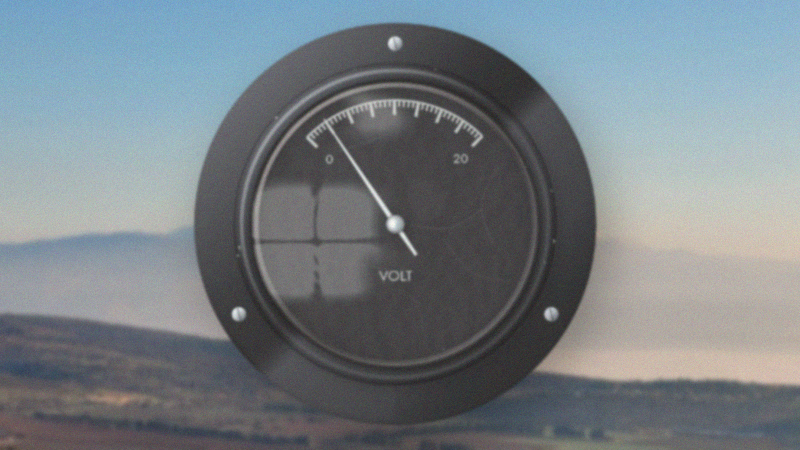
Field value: 2.5 V
